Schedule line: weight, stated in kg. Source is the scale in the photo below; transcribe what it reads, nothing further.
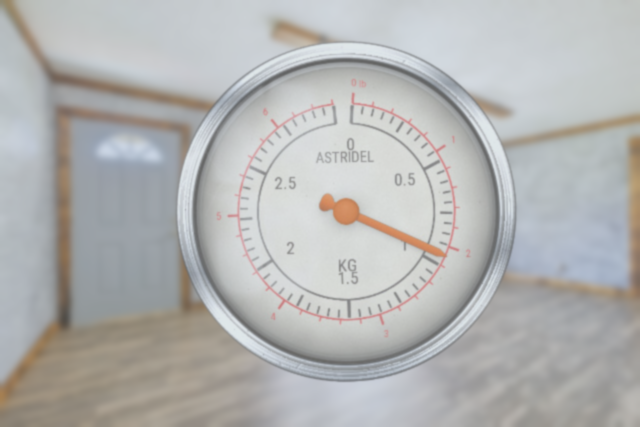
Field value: 0.95 kg
